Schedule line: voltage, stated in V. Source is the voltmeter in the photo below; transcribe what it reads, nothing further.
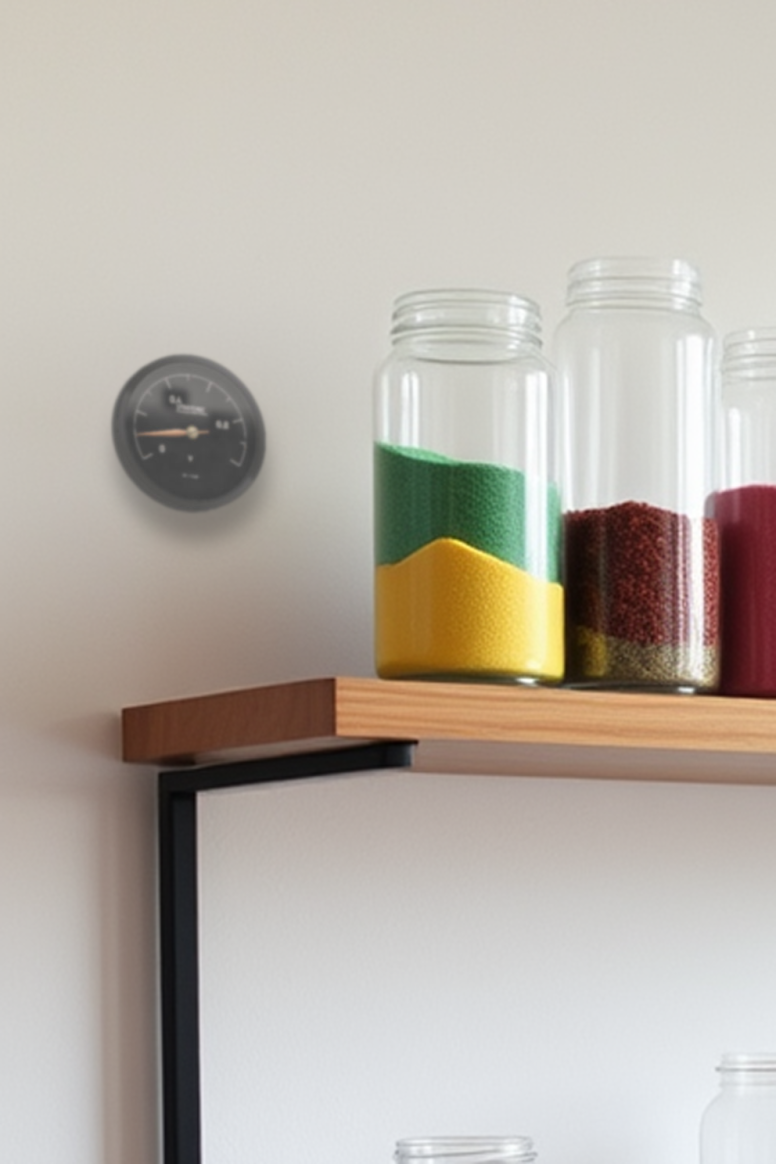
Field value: 0.1 V
